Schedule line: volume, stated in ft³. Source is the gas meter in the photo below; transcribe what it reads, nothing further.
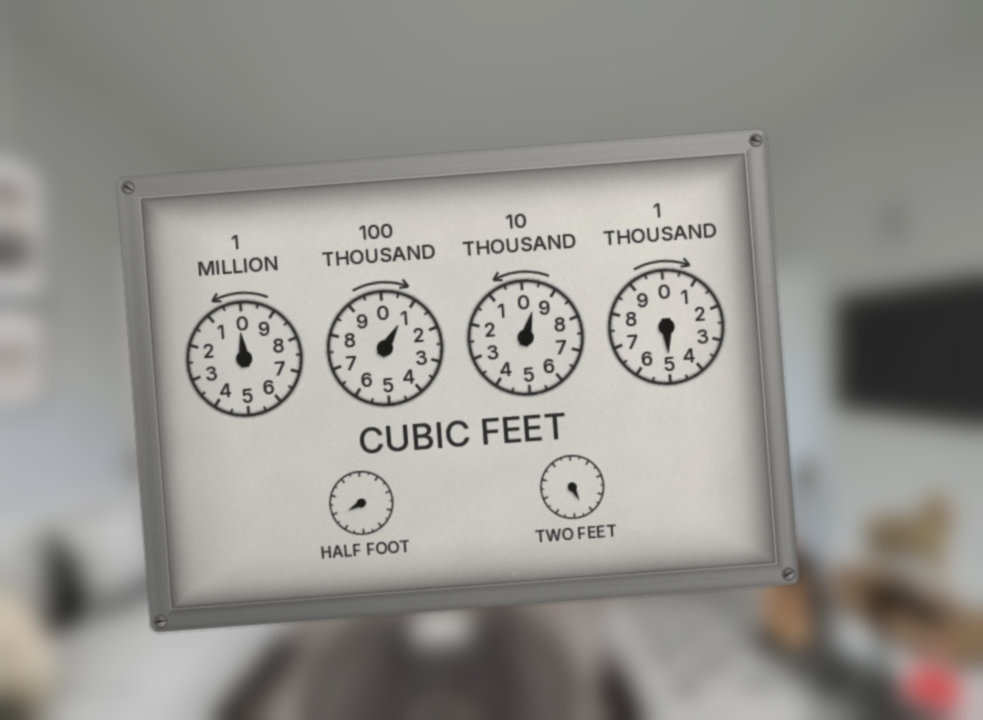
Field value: 9500 ft³
